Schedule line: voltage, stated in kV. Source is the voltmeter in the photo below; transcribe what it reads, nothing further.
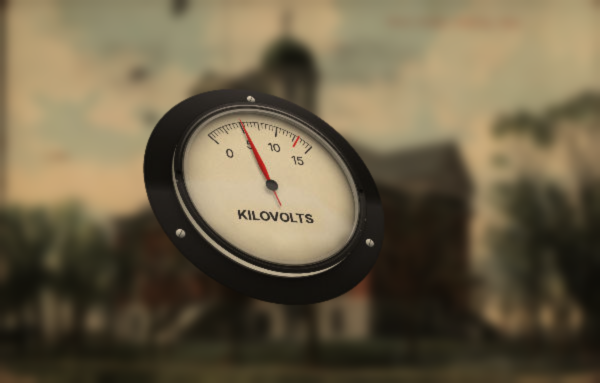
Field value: 5 kV
